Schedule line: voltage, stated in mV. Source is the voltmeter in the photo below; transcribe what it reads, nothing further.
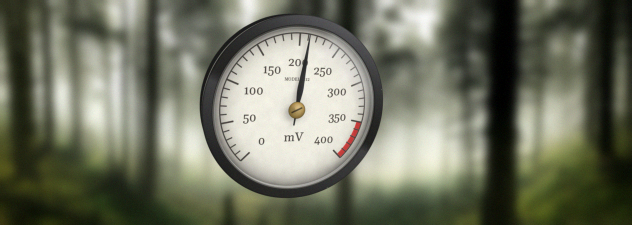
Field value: 210 mV
